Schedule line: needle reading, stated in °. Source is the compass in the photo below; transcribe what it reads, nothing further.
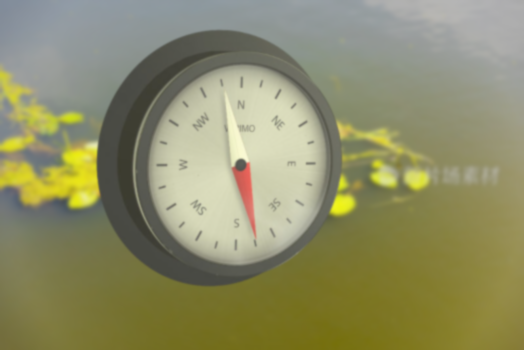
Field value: 165 °
